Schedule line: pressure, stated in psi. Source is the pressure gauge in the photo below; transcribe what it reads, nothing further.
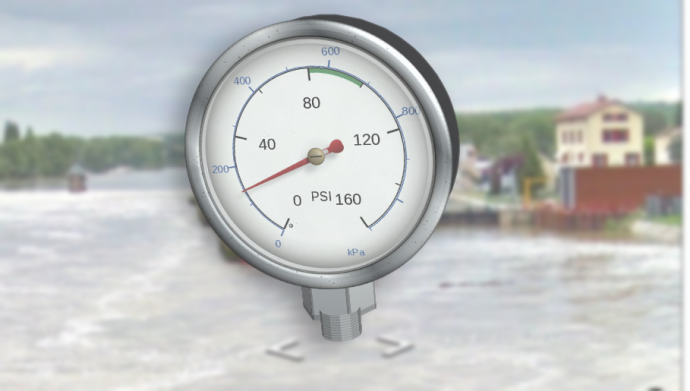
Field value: 20 psi
